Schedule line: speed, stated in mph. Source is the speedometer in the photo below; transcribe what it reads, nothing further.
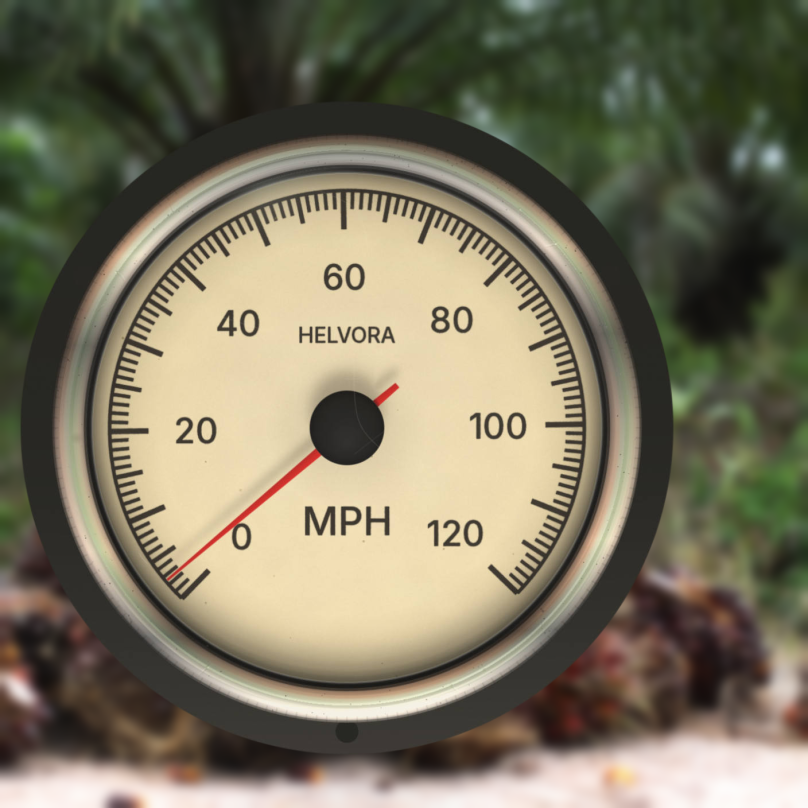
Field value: 2.5 mph
